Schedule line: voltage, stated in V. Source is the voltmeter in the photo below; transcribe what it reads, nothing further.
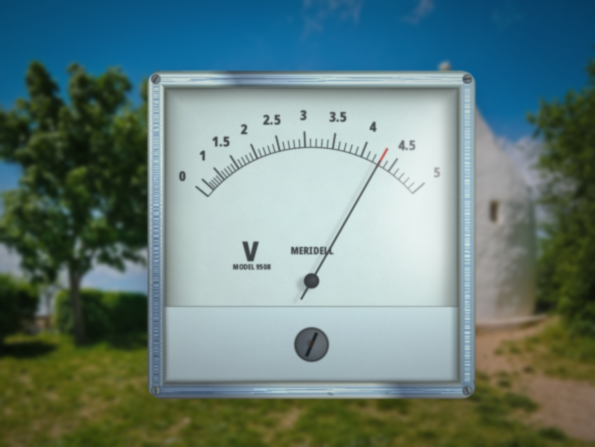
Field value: 4.3 V
